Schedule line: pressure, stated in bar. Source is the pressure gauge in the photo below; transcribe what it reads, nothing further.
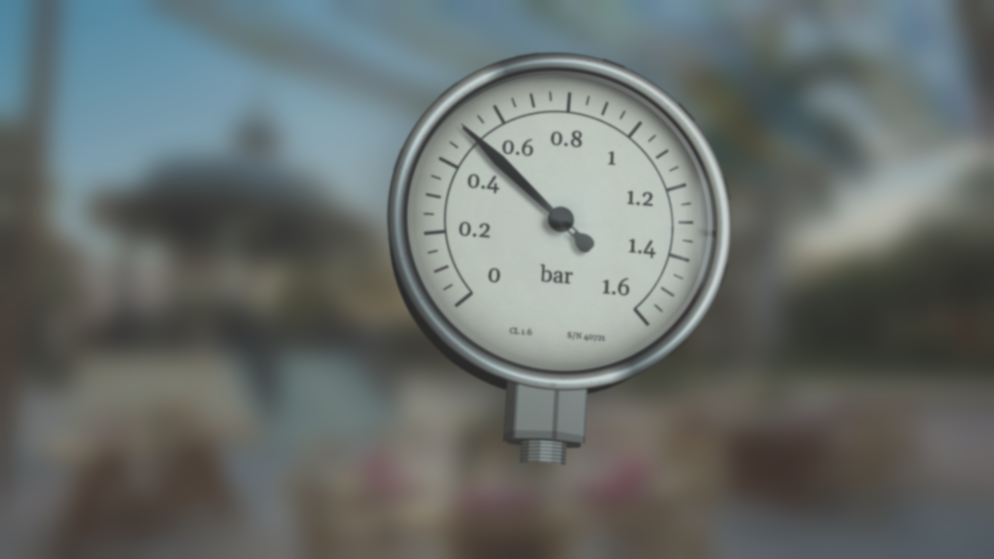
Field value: 0.5 bar
